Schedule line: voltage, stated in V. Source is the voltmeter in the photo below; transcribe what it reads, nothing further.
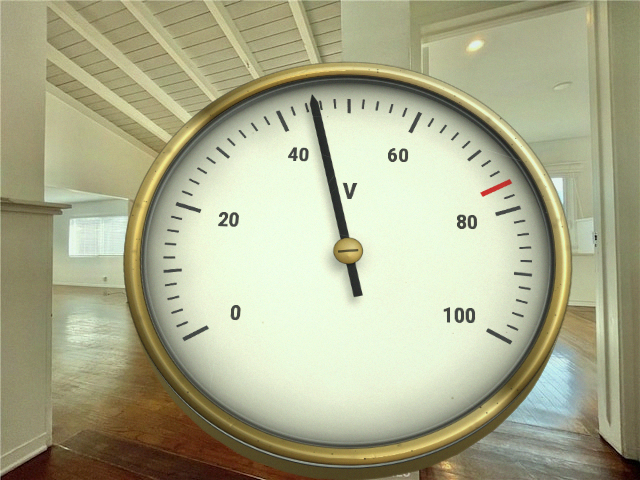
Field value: 45 V
